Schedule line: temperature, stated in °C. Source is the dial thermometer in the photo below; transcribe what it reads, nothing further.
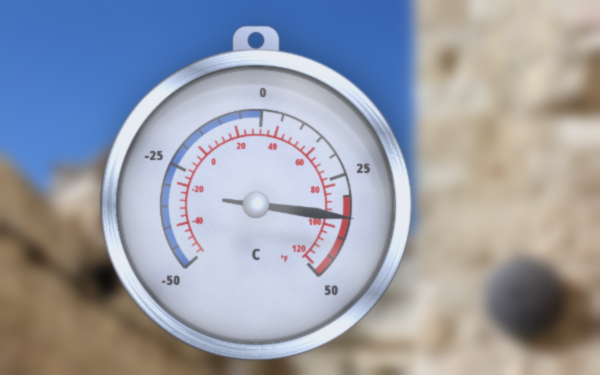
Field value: 35 °C
